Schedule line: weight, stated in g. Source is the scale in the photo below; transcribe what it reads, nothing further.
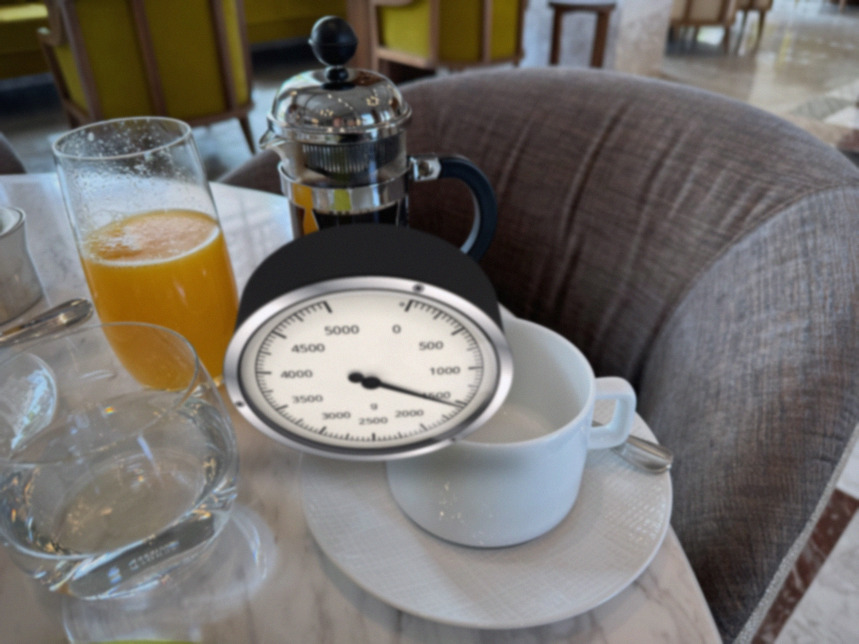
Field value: 1500 g
